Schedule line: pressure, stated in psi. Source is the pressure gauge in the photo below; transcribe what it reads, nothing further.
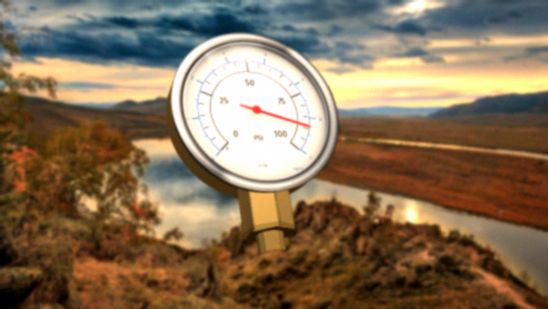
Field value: 90 psi
